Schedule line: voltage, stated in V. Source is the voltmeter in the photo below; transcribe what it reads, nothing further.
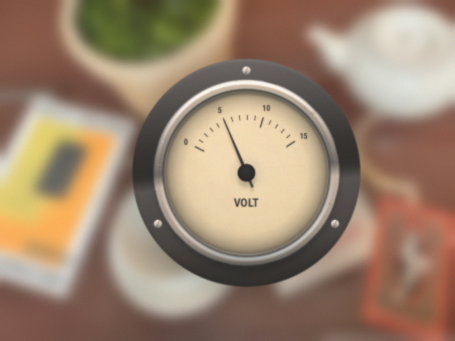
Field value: 5 V
